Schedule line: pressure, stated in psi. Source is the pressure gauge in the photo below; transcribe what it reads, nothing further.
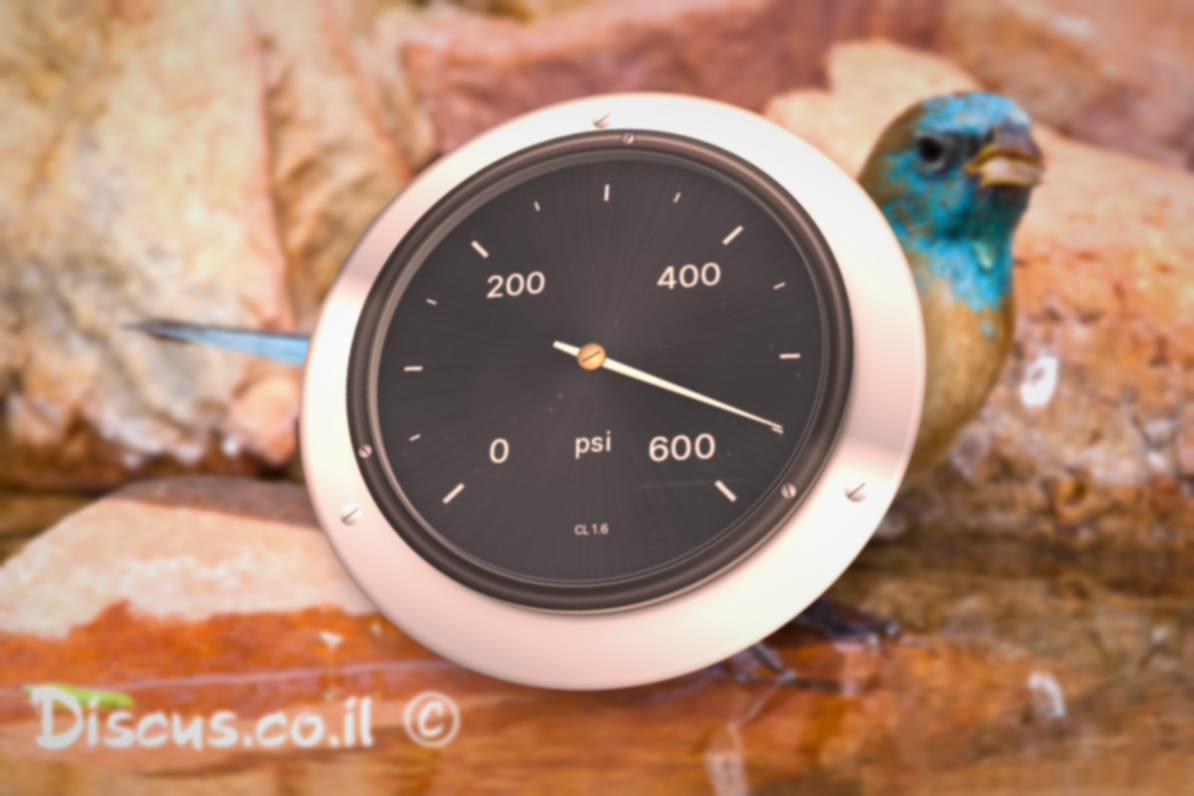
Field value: 550 psi
